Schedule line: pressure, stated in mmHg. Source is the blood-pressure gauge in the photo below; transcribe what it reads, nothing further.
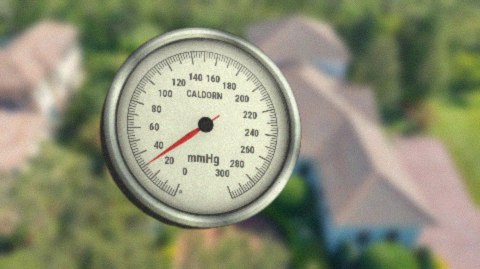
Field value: 30 mmHg
